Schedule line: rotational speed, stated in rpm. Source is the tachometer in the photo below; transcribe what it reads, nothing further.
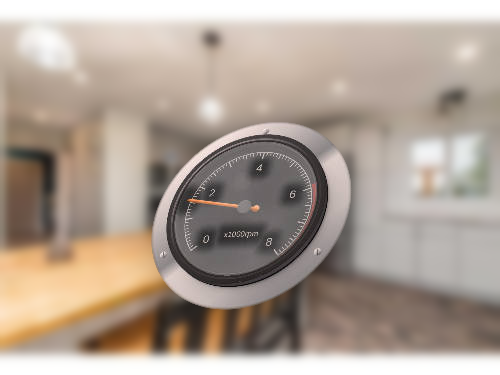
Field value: 1500 rpm
